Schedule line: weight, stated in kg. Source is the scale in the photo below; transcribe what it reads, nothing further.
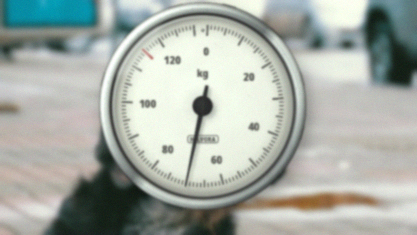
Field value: 70 kg
